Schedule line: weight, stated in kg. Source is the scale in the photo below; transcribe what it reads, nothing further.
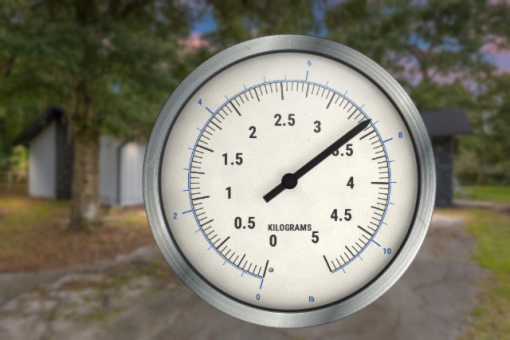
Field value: 3.4 kg
